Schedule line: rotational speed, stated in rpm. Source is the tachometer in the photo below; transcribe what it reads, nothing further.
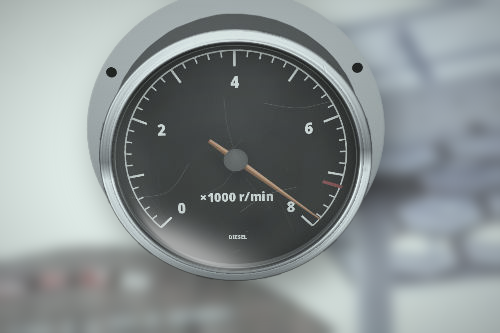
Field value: 7800 rpm
